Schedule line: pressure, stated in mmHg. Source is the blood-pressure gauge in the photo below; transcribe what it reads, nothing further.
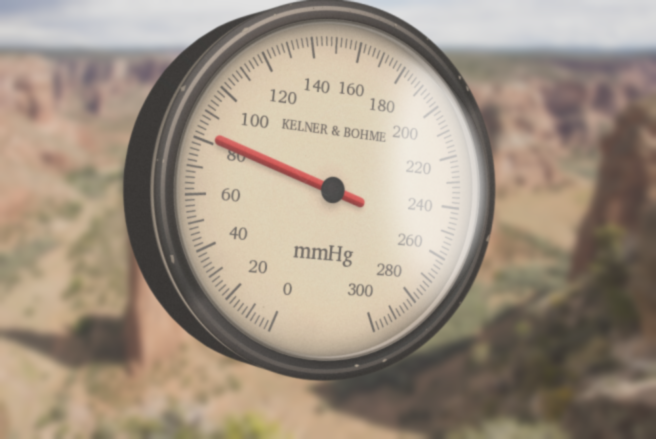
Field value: 82 mmHg
